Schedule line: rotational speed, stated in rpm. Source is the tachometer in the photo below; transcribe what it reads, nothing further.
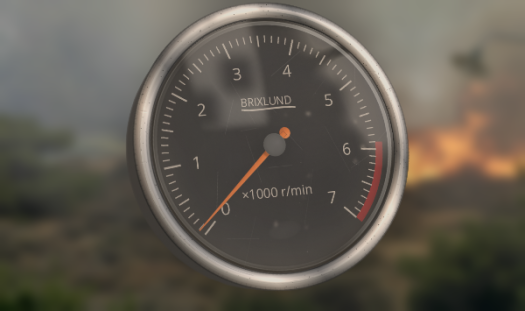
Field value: 100 rpm
